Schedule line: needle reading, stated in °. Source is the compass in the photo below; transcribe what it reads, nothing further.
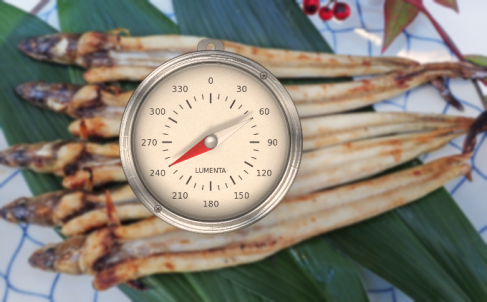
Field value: 240 °
